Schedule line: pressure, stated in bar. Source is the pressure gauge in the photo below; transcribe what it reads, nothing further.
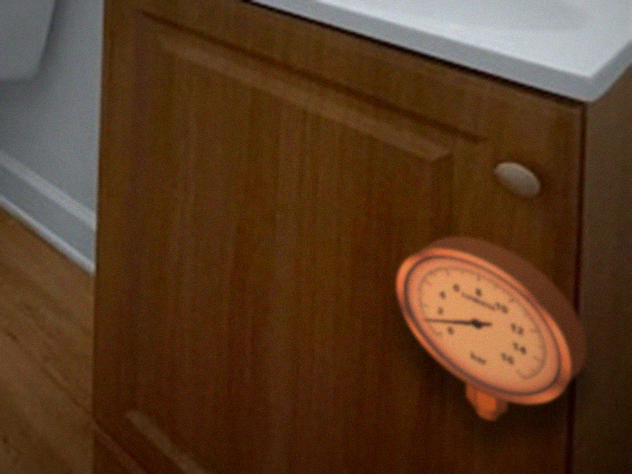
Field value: 1 bar
